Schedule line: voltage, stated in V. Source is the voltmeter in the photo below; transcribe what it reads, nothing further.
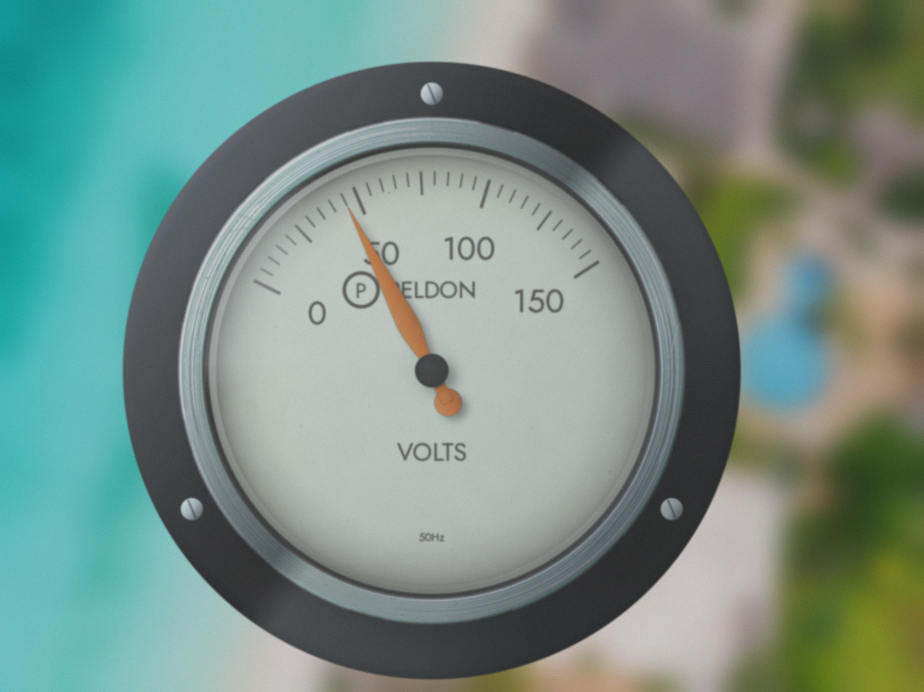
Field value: 45 V
